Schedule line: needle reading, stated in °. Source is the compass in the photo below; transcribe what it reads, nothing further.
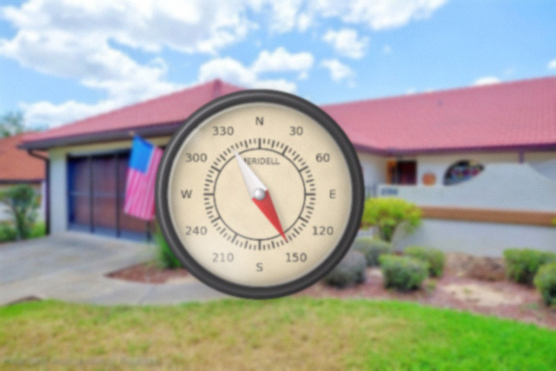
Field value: 150 °
